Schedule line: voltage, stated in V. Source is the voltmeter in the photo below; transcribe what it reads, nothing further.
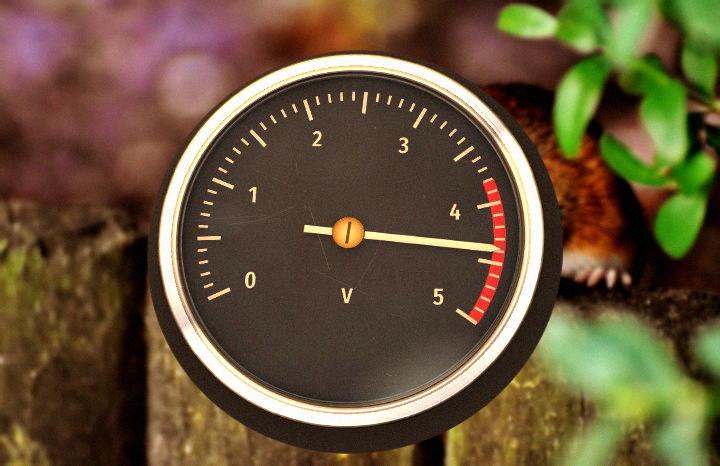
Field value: 4.4 V
